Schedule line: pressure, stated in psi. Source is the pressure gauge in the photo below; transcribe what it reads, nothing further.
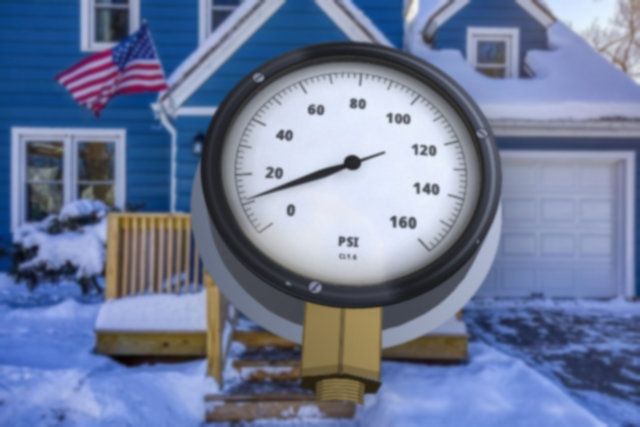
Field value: 10 psi
